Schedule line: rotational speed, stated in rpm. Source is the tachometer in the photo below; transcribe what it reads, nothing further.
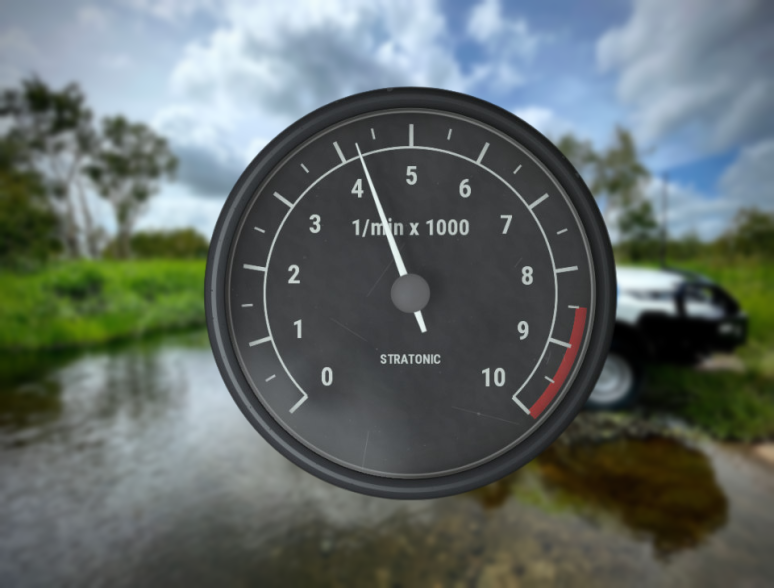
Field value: 4250 rpm
